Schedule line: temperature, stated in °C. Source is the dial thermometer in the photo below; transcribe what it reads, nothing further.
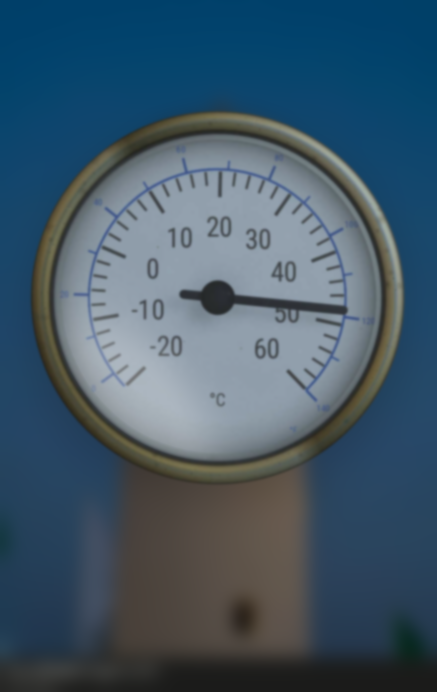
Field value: 48 °C
